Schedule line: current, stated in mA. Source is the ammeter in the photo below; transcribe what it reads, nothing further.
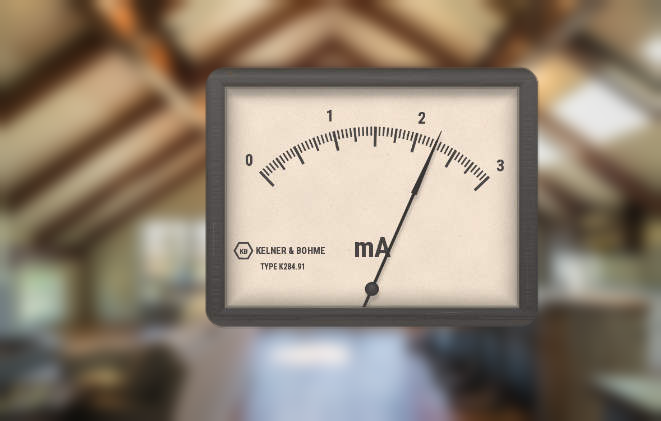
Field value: 2.25 mA
